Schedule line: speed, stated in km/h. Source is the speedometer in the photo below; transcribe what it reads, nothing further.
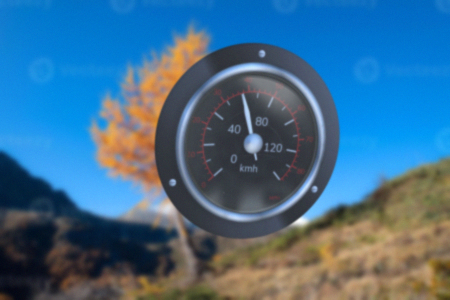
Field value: 60 km/h
